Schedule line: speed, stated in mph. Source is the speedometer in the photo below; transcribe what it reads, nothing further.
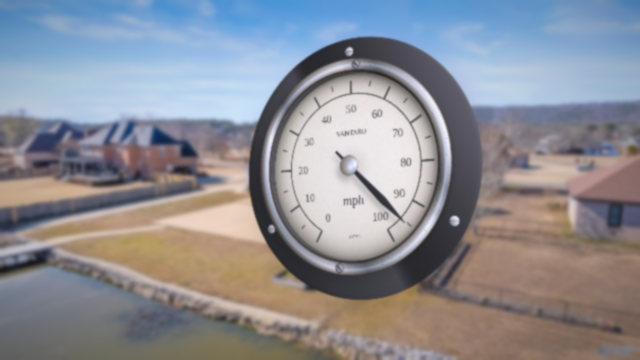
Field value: 95 mph
